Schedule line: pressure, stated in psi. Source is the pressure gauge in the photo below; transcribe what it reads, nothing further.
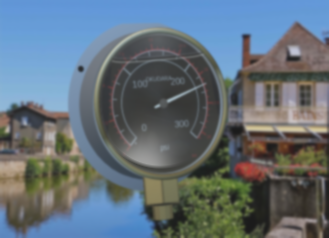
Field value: 230 psi
